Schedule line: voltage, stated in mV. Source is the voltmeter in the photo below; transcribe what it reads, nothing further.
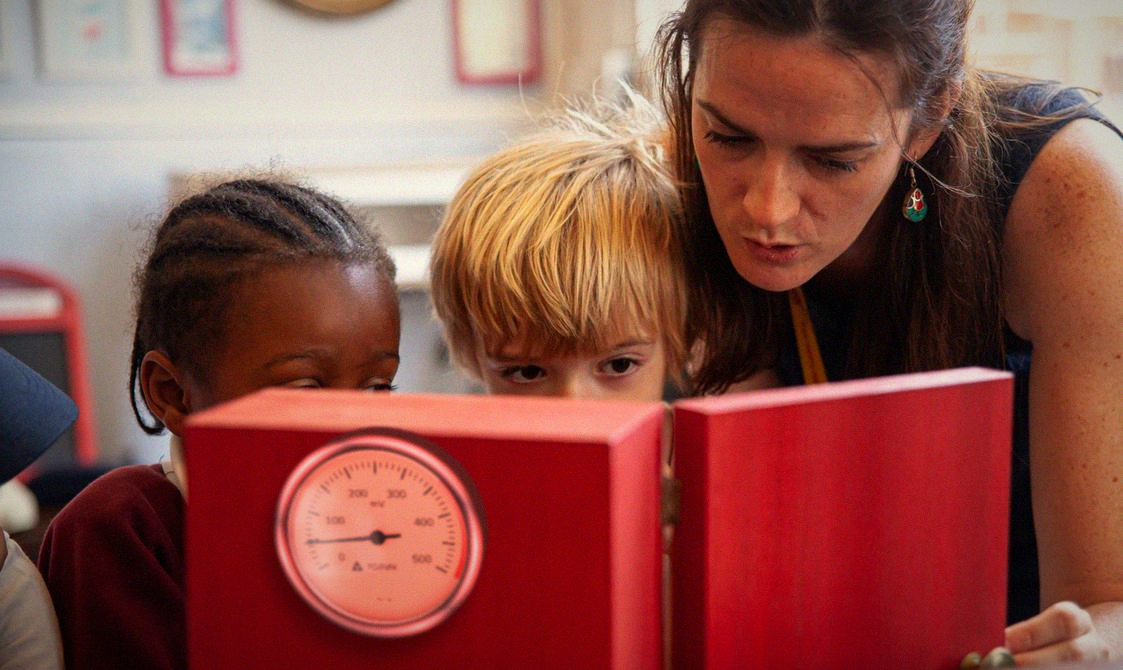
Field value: 50 mV
